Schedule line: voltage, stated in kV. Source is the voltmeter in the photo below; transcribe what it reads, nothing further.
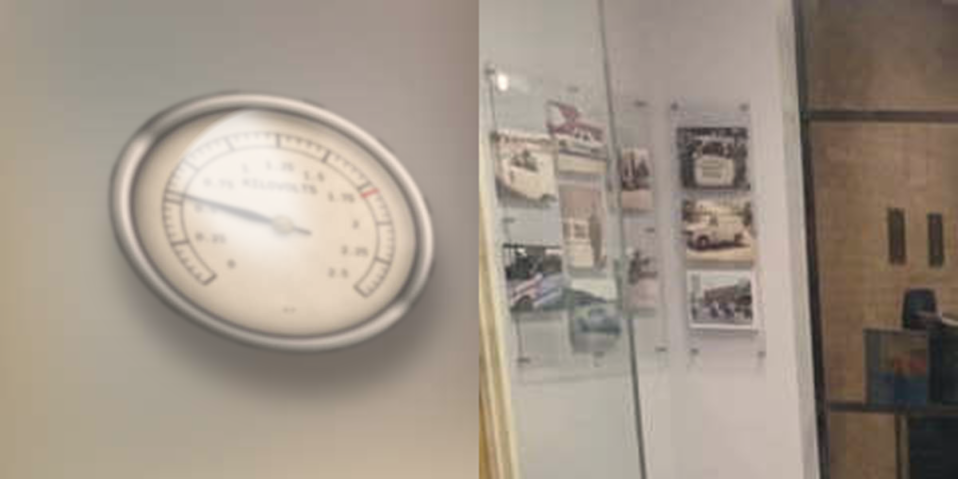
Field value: 0.55 kV
